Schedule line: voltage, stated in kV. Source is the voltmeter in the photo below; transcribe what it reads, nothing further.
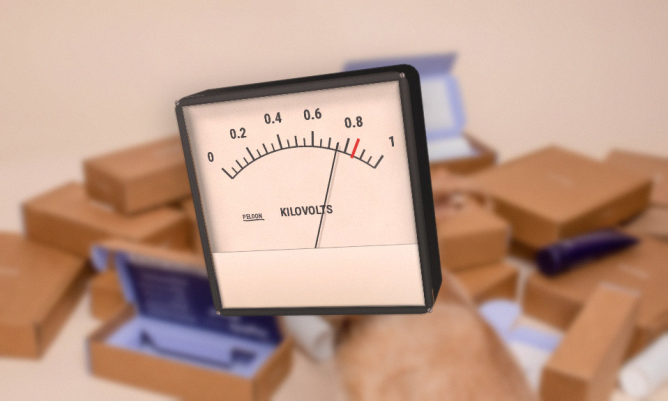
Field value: 0.75 kV
